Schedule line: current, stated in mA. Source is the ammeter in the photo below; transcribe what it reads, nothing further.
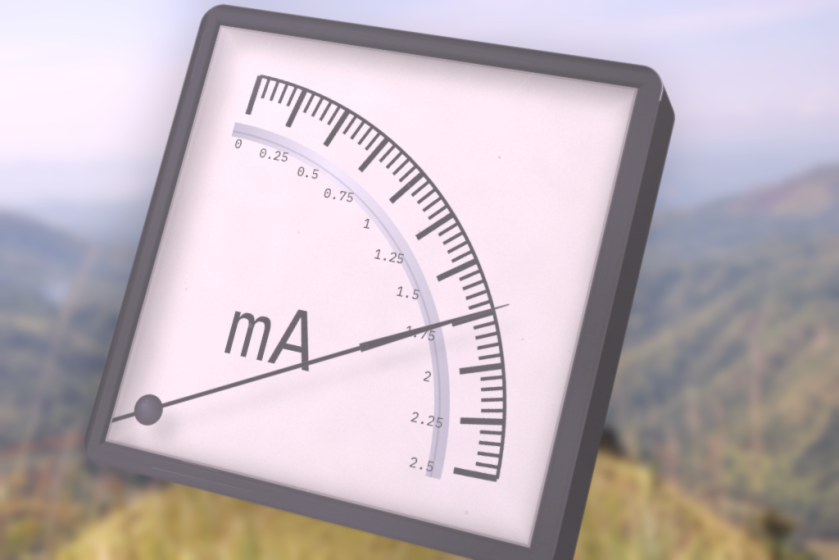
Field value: 1.75 mA
